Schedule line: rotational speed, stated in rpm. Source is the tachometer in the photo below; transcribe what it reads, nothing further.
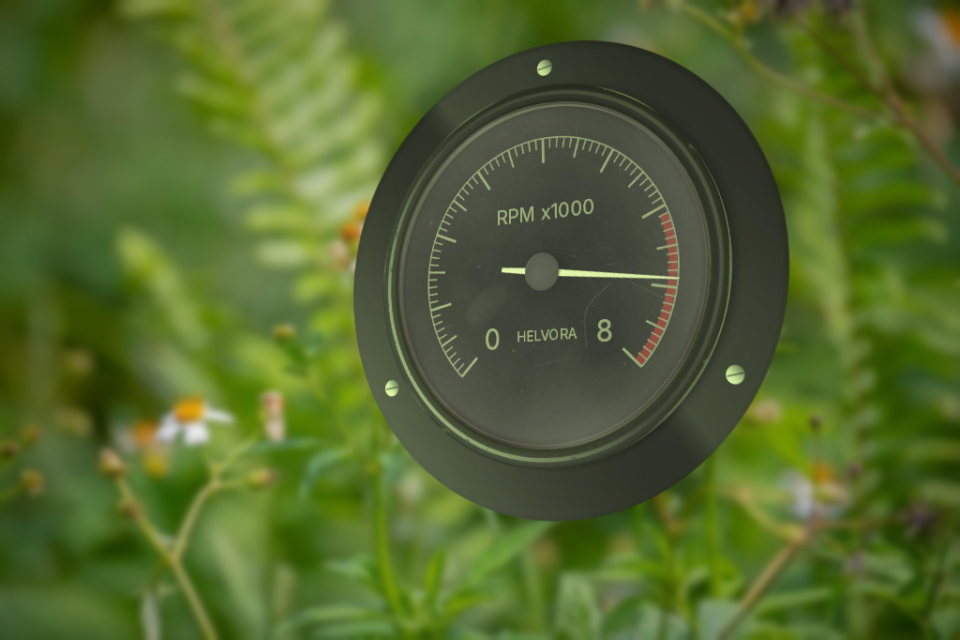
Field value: 6900 rpm
